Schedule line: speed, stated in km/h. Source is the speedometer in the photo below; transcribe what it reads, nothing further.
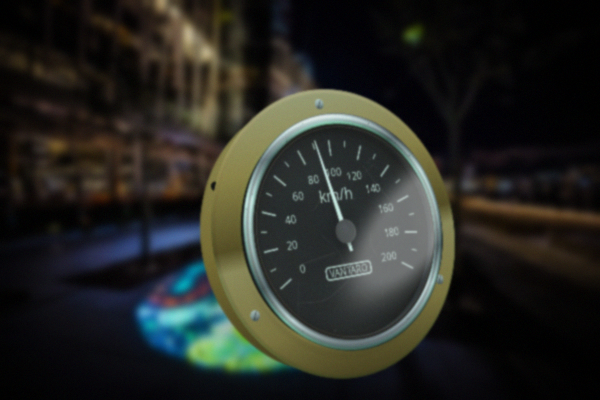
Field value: 90 km/h
